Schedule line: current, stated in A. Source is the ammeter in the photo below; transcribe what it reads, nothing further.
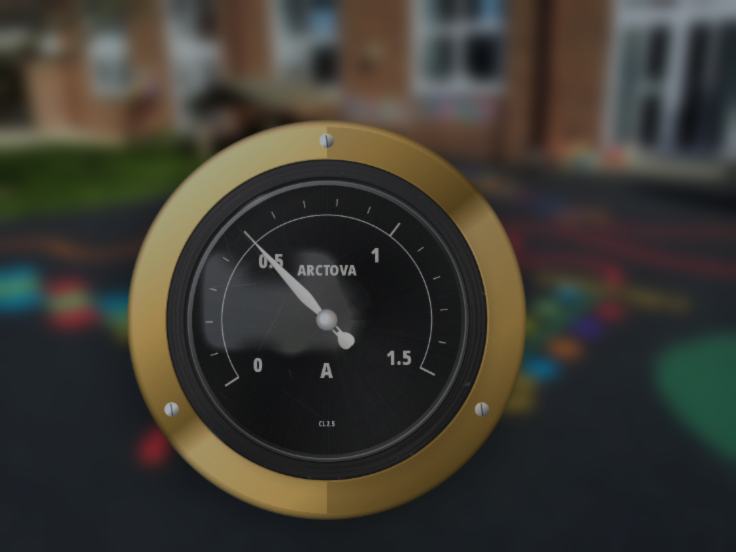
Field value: 0.5 A
